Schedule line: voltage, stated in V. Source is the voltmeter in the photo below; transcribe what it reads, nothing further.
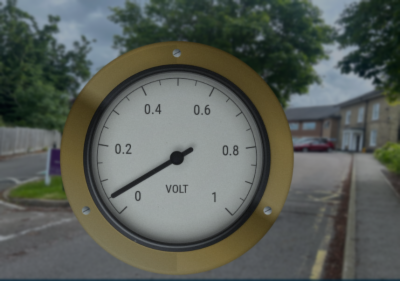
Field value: 0.05 V
